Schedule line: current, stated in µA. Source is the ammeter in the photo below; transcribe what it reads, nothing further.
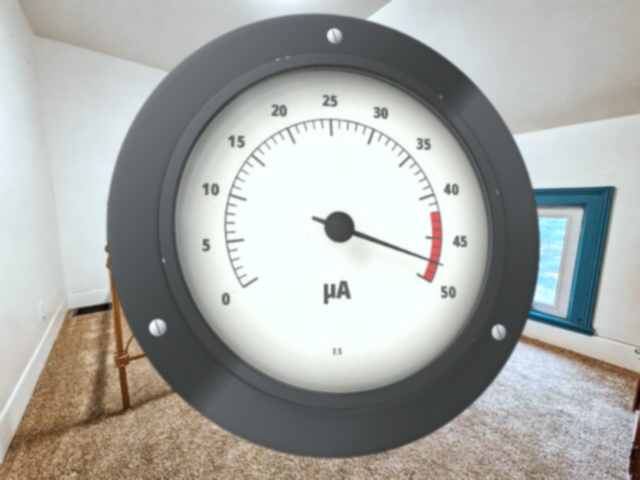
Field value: 48 µA
